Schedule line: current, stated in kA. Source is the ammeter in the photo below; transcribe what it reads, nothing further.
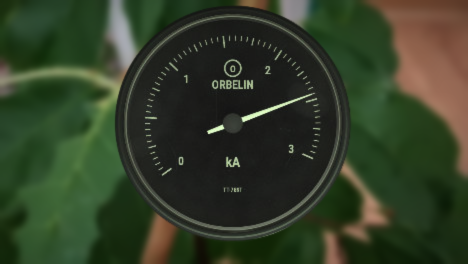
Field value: 2.45 kA
